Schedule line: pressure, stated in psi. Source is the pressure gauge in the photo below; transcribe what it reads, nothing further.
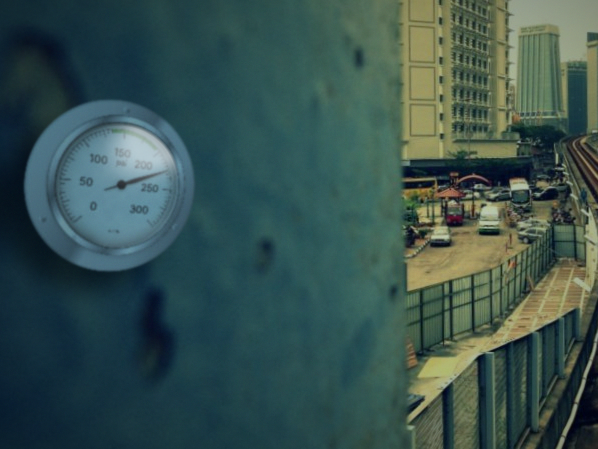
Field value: 225 psi
